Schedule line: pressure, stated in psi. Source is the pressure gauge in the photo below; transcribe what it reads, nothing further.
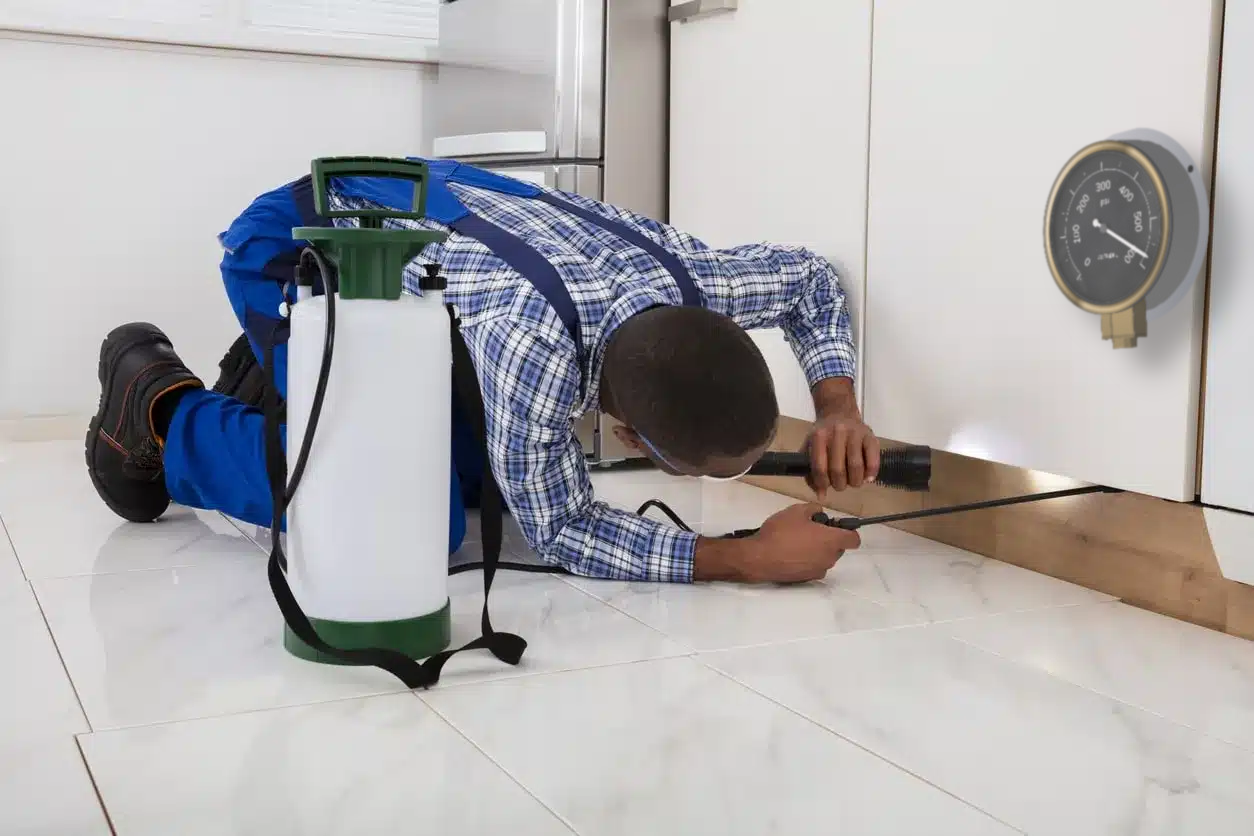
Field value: 575 psi
